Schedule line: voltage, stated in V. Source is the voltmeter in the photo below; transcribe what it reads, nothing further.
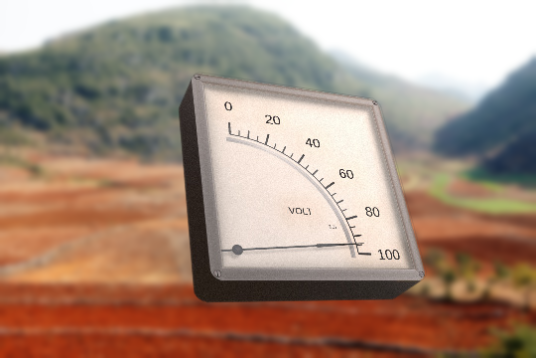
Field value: 95 V
